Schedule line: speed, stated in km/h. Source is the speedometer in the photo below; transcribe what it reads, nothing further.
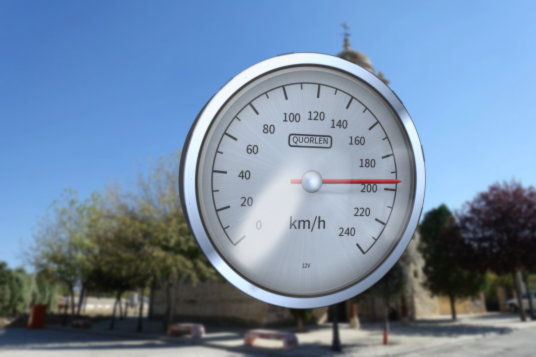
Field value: 195 km/h
